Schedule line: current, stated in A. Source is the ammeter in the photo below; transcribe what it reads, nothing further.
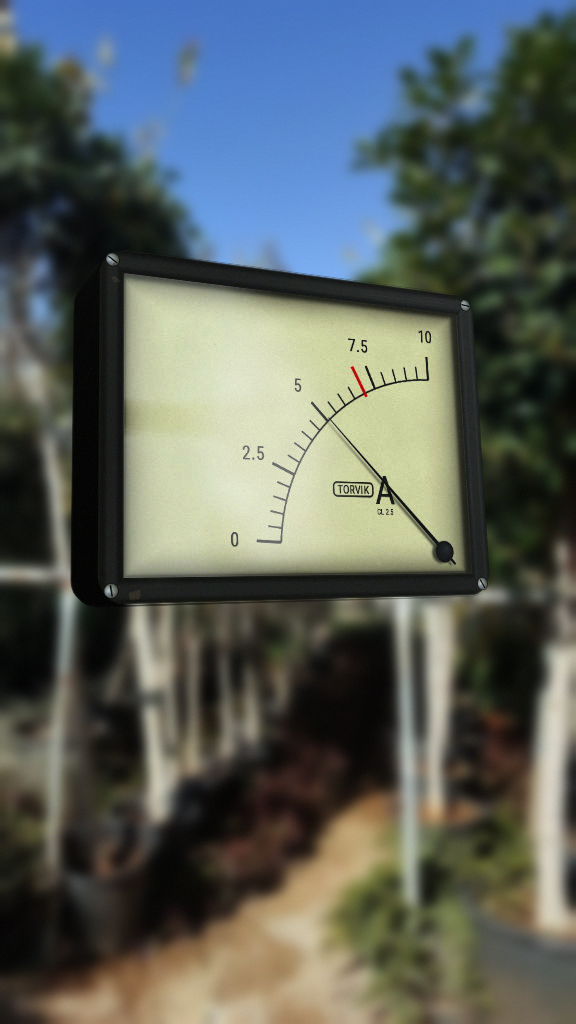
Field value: 5 A
